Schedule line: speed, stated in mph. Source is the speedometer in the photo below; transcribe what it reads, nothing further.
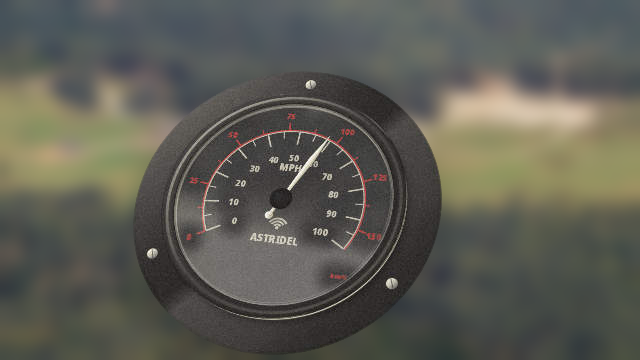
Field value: 60 mph
